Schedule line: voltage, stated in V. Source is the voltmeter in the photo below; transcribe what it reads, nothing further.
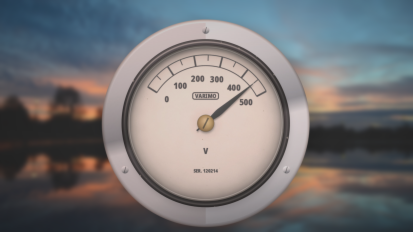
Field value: 450 V
